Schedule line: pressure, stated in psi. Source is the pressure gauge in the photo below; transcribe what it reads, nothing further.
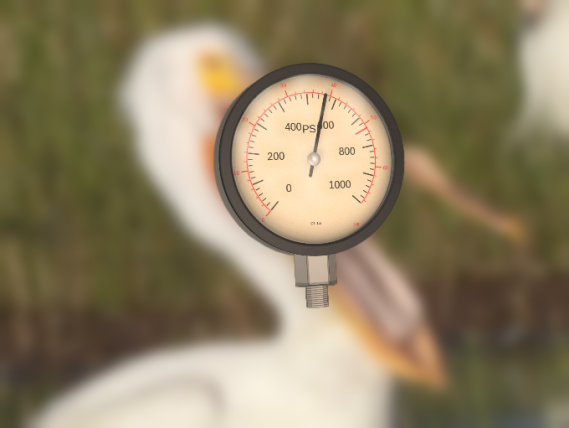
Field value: 560 psi
